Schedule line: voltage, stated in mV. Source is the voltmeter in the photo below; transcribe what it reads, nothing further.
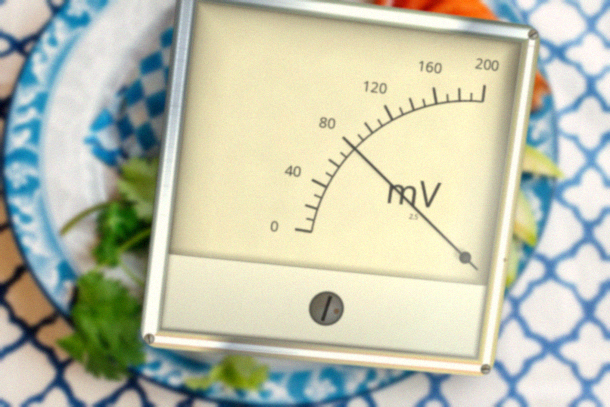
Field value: 80 mV
